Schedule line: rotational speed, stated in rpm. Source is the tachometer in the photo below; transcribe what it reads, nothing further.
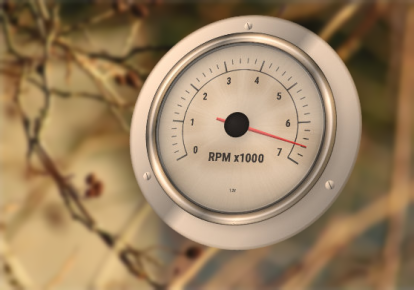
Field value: 6600 rpm
